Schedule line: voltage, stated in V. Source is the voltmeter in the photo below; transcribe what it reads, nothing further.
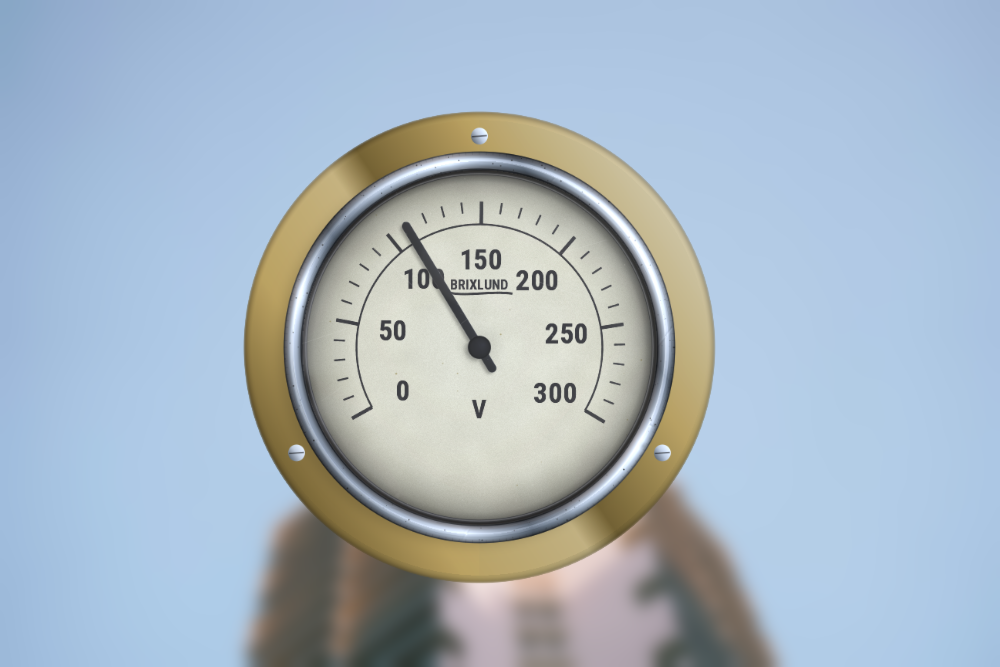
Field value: 110 V
